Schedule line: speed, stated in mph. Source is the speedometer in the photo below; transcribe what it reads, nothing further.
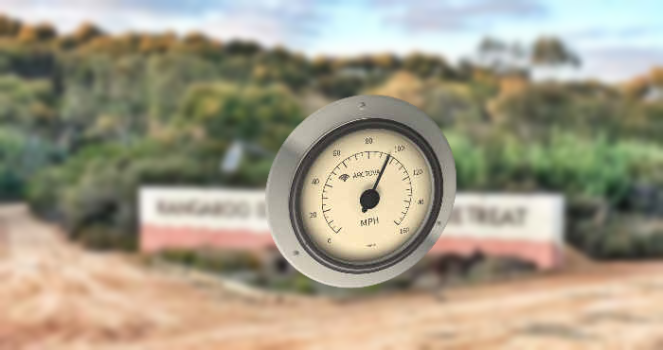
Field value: 95 mph
